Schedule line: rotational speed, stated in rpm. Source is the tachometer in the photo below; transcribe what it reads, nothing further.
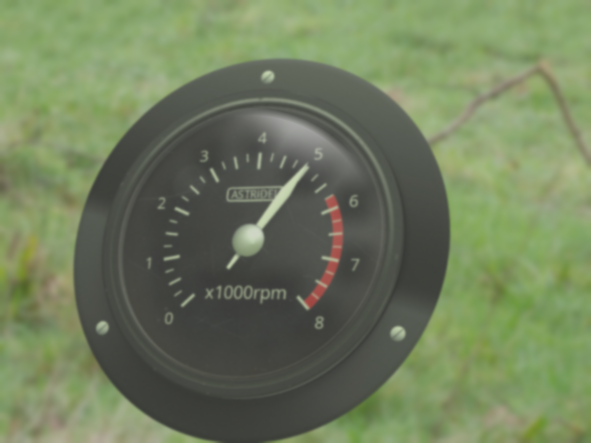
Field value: 5000 rpm
